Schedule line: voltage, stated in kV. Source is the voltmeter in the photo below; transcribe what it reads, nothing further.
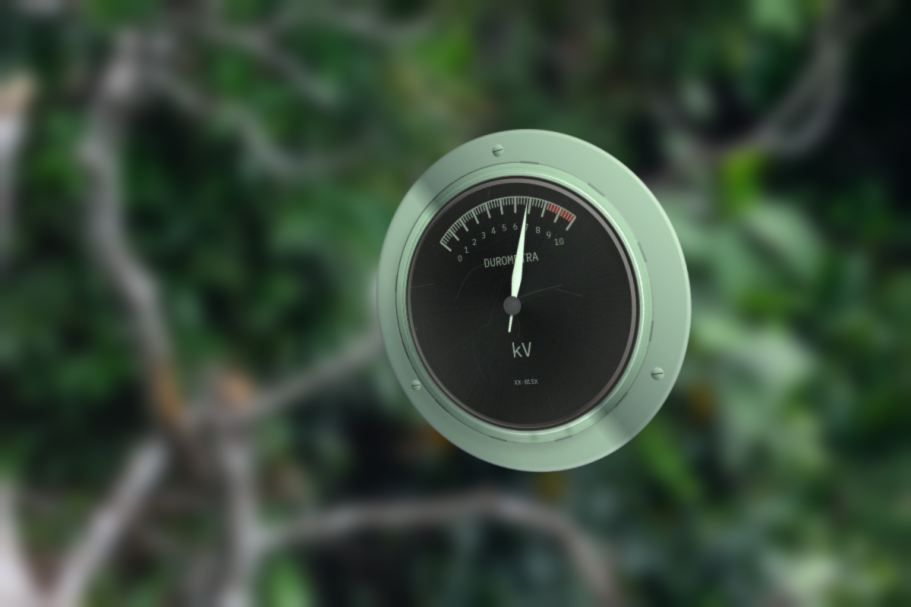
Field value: 7 kV
